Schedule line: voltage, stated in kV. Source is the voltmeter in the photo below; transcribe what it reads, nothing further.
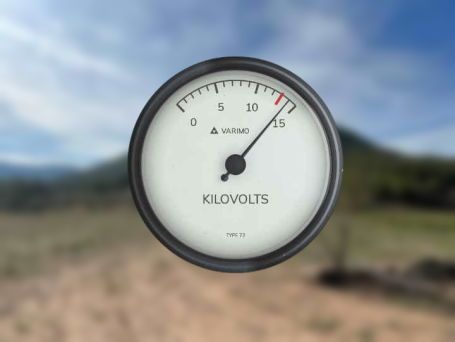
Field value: 14 kV
